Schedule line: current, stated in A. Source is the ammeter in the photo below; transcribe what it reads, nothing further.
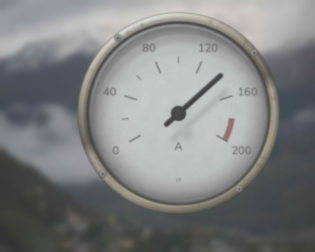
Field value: 140 A
